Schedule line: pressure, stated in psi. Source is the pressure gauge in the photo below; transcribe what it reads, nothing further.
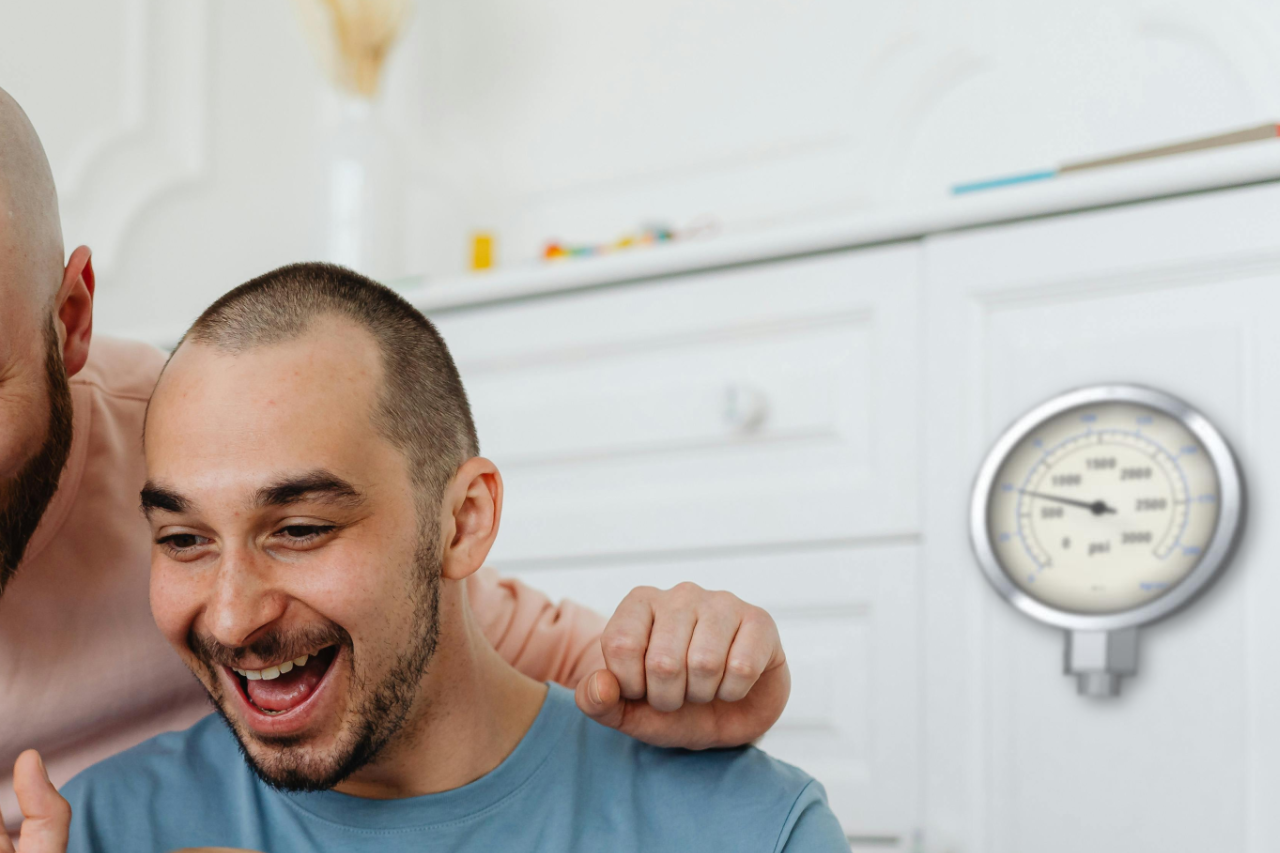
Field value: 700 psi
